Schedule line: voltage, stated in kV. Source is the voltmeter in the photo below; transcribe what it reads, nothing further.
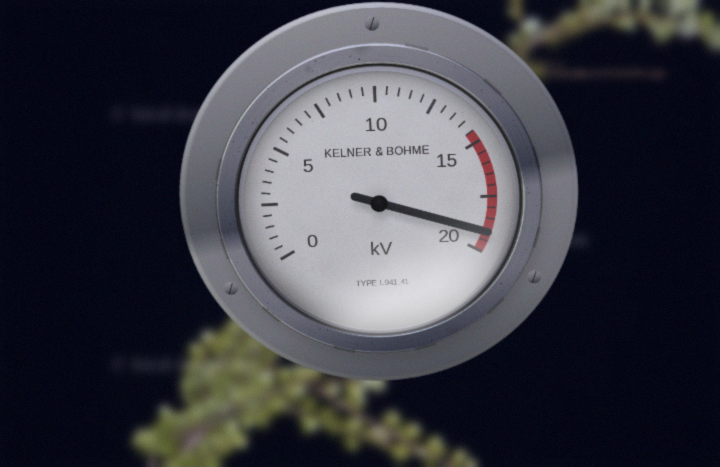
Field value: 19 kV
